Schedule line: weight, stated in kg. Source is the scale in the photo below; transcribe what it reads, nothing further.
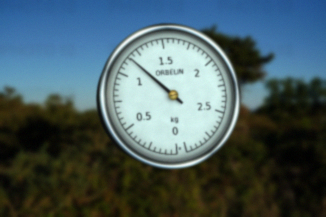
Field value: 1.15 kg
